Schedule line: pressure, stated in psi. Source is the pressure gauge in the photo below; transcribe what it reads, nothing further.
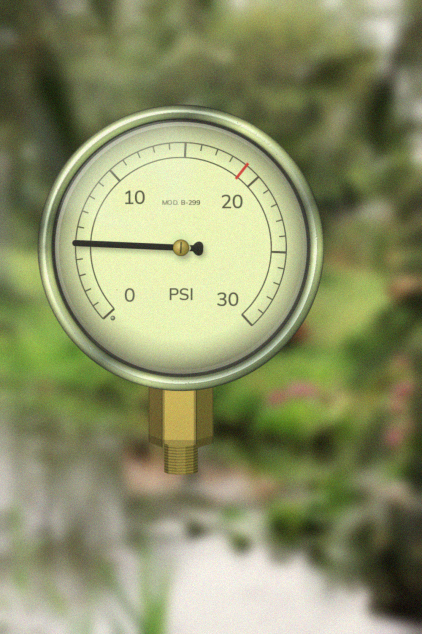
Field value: 5 psi
